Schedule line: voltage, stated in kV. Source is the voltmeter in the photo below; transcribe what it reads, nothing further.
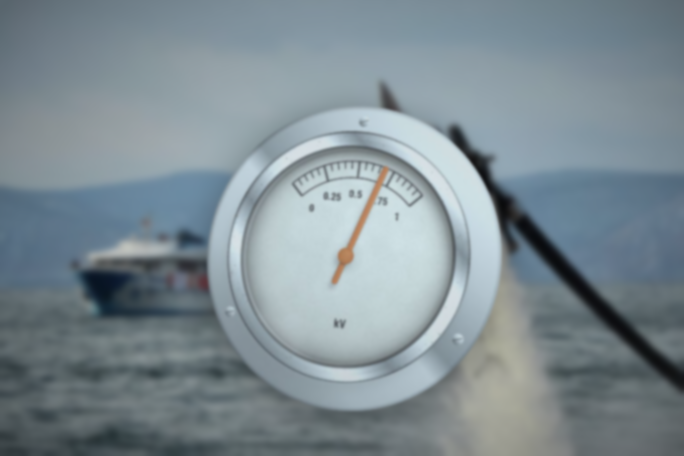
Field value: 0.7 kV
